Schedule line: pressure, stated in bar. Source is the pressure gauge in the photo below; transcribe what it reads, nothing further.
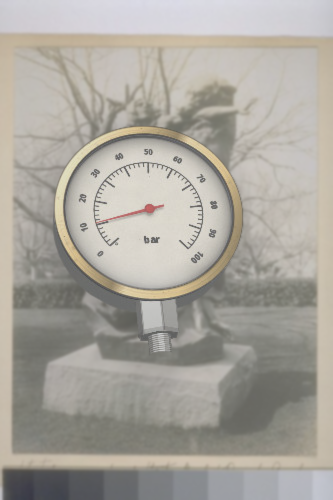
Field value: 10 bar
